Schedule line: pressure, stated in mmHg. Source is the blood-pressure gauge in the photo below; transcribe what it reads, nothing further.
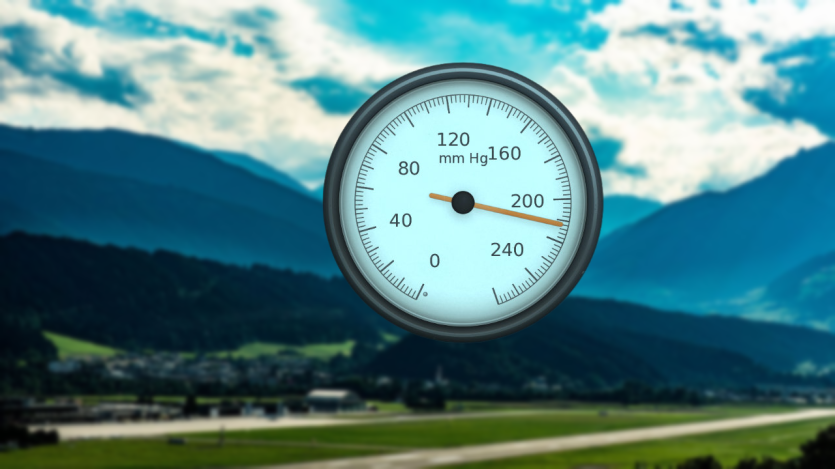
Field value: 212 mmHg
